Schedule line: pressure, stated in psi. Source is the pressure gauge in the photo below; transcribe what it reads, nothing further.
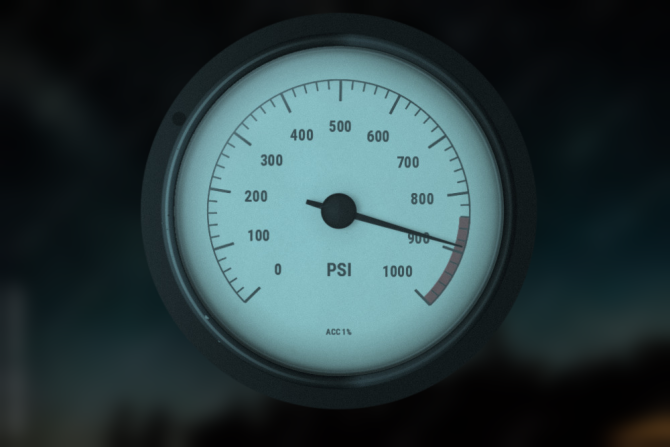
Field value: 890 psi
